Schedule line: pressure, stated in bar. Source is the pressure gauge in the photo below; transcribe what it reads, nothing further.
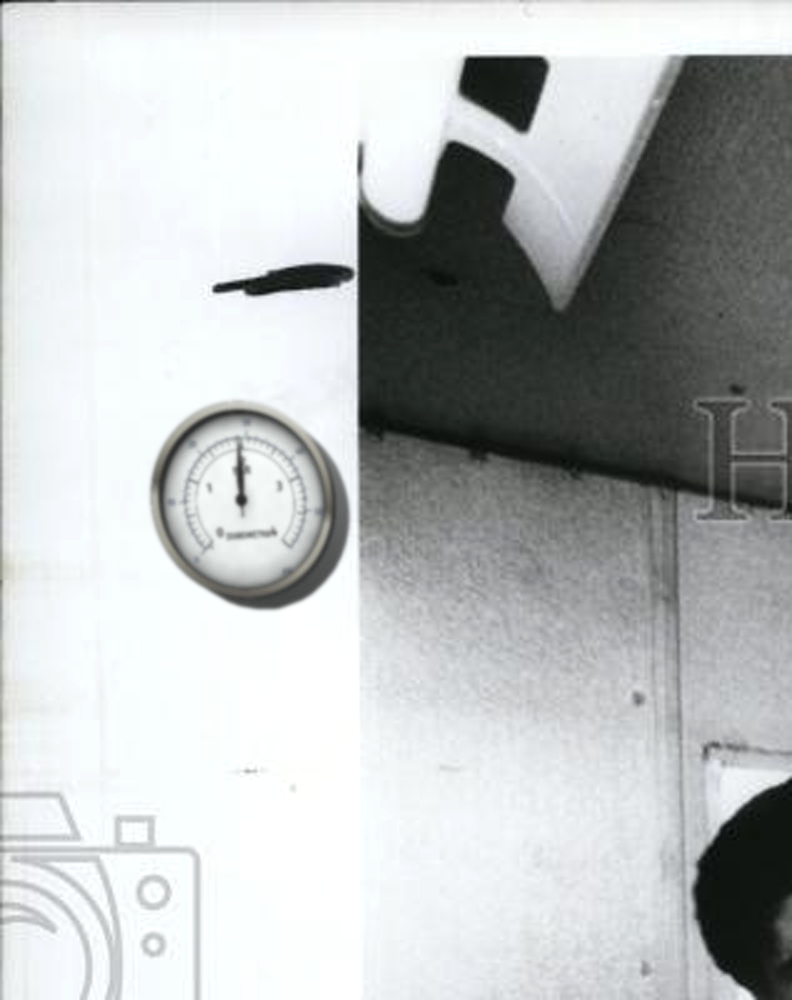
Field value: 2 bar
